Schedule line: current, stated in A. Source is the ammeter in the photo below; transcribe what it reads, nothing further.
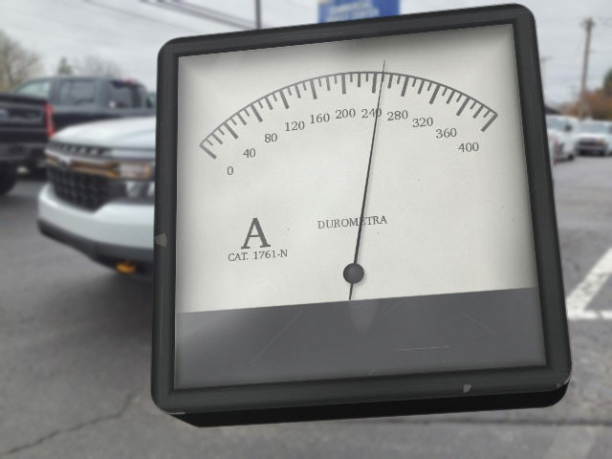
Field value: 250 A
